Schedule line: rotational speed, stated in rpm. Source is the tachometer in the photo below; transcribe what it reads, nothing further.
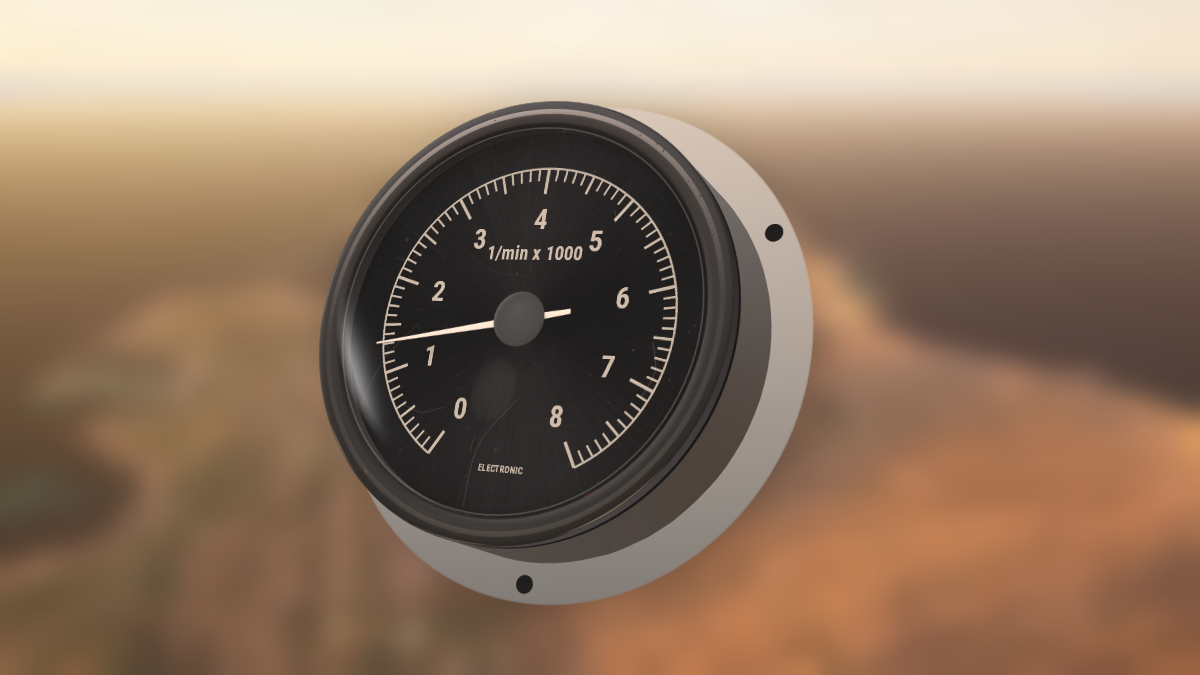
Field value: 1300 rpm
